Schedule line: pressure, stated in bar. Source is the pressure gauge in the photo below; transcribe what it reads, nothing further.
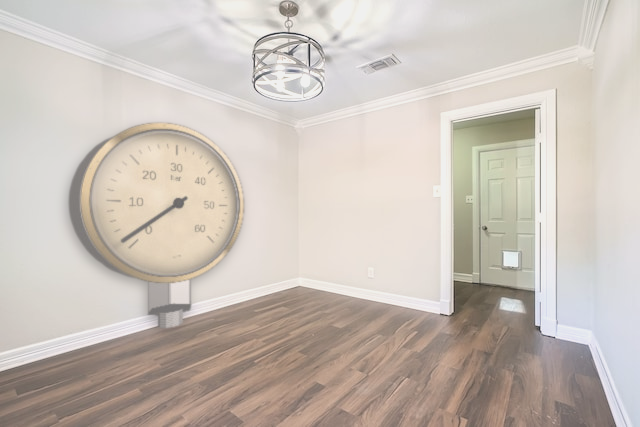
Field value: 2 bar
